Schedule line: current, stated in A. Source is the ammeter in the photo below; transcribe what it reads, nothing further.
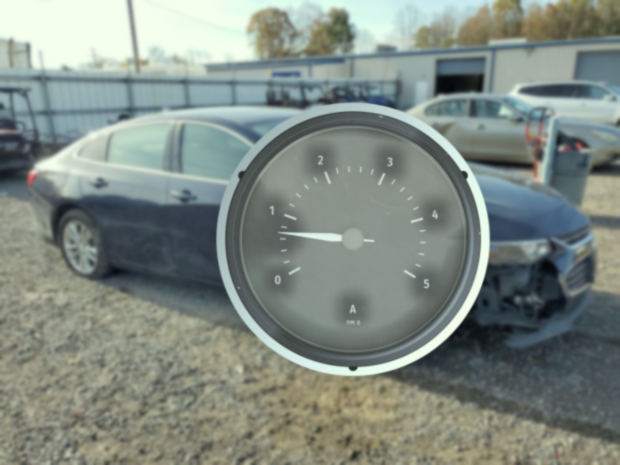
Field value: 0.7 A
